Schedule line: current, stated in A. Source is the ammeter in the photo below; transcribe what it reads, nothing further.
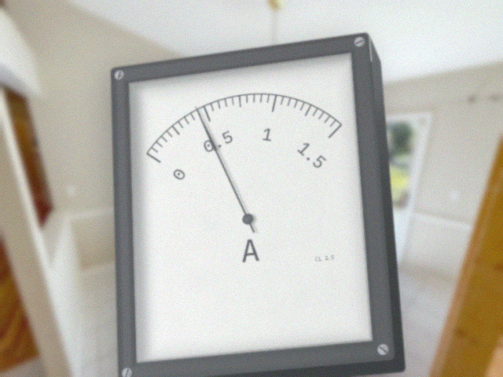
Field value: 0.45 A
